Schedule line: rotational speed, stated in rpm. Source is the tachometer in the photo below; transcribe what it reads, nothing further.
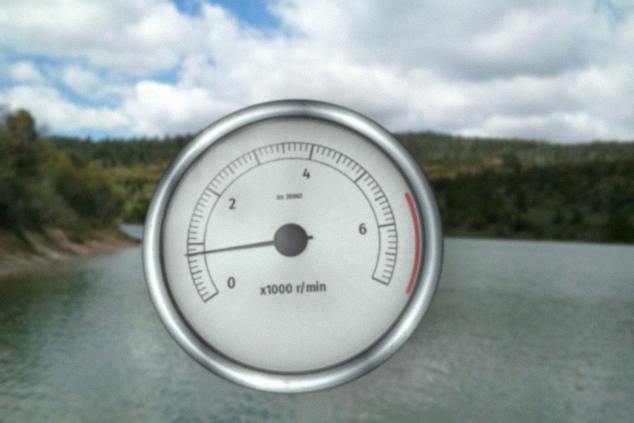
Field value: 800 rpm
